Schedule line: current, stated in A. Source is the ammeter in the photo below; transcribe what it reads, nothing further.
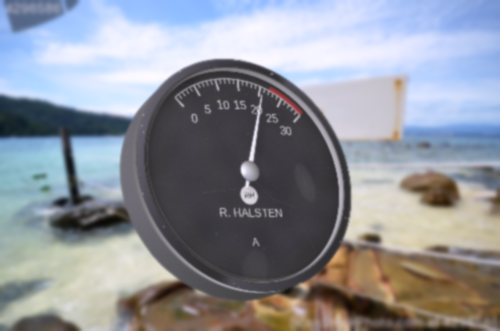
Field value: 20 A
